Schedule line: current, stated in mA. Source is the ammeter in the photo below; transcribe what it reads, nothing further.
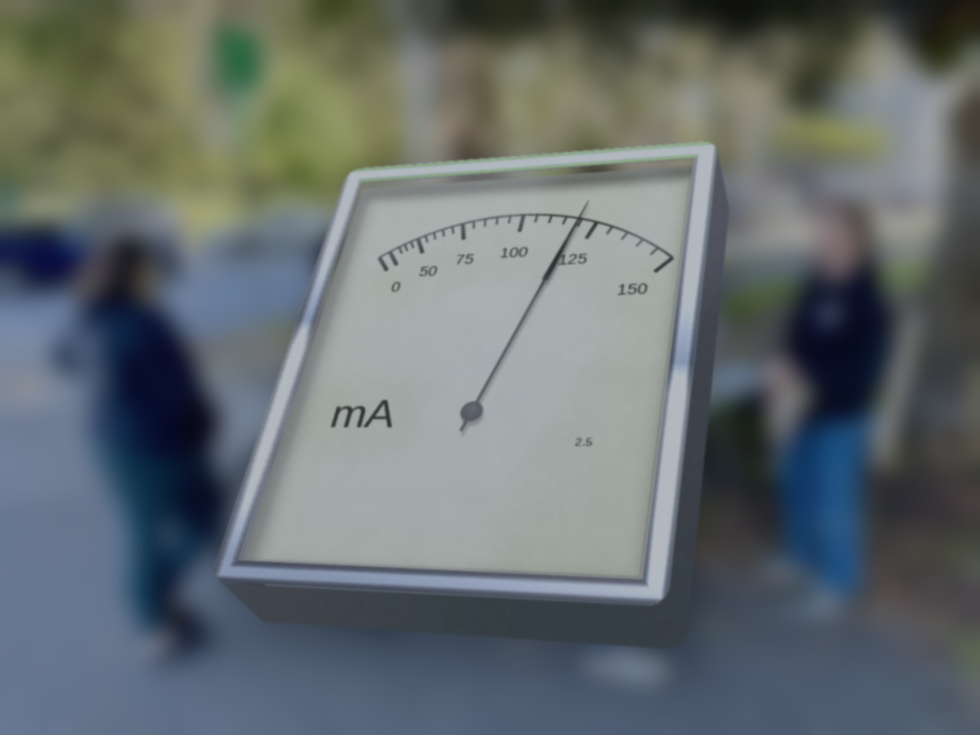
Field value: 120 mA
